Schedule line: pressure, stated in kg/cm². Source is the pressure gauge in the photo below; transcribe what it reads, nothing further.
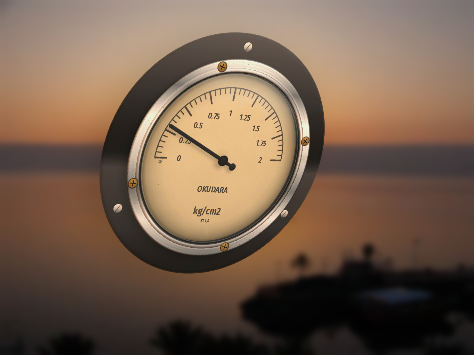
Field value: 0.3 kg/cm²
